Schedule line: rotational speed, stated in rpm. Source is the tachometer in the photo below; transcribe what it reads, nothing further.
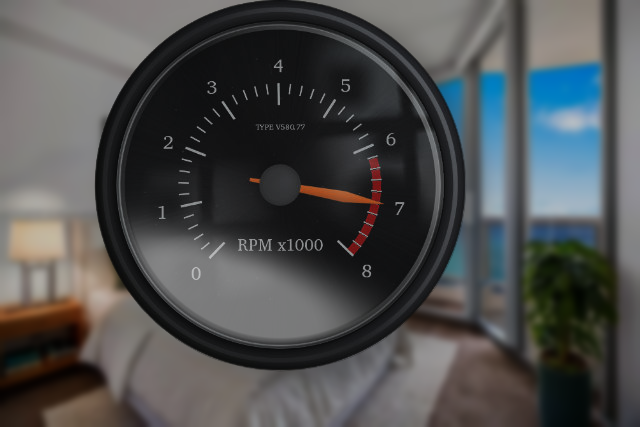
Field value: 7000 rpm
